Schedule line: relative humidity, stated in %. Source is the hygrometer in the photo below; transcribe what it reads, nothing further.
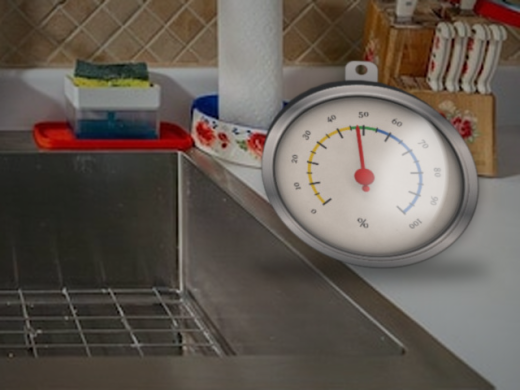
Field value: 47.5 %
